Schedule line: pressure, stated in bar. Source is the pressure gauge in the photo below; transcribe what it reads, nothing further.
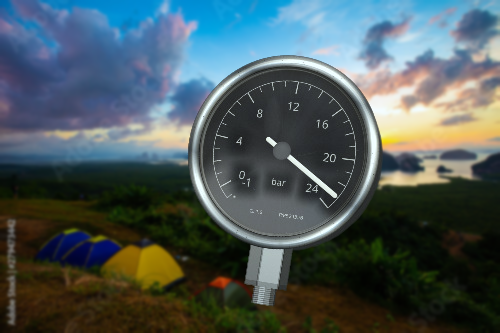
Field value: 23 bar
